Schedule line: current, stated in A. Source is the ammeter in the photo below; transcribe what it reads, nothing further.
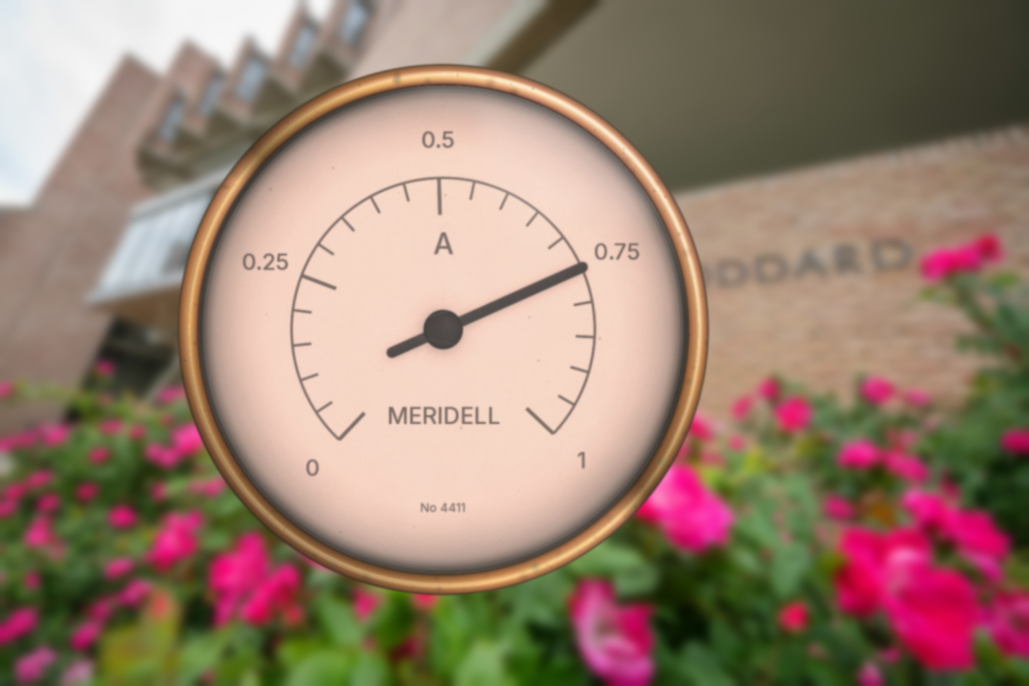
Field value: 0.75 A
